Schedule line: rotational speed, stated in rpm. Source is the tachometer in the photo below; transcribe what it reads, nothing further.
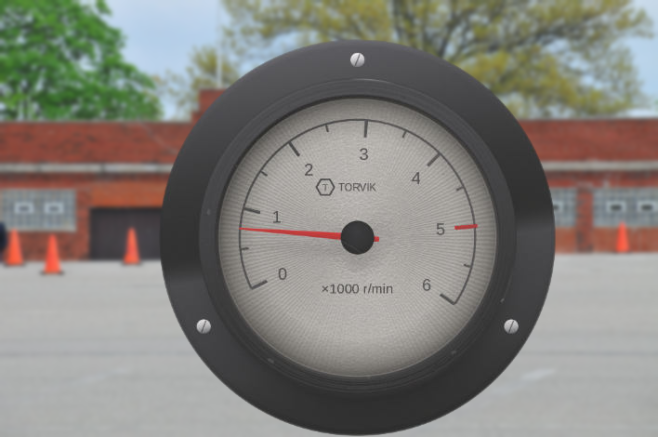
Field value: 750 rpm
